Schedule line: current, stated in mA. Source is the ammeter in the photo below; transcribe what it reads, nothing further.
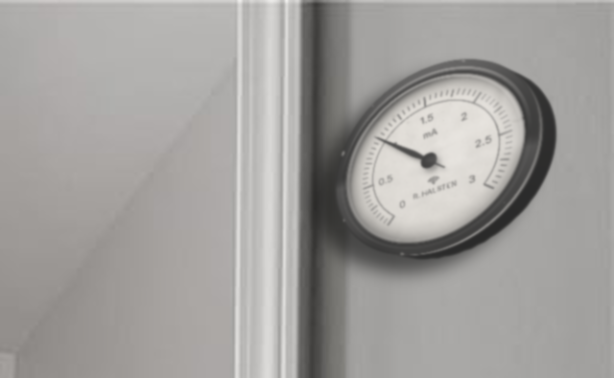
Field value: 1 mA
